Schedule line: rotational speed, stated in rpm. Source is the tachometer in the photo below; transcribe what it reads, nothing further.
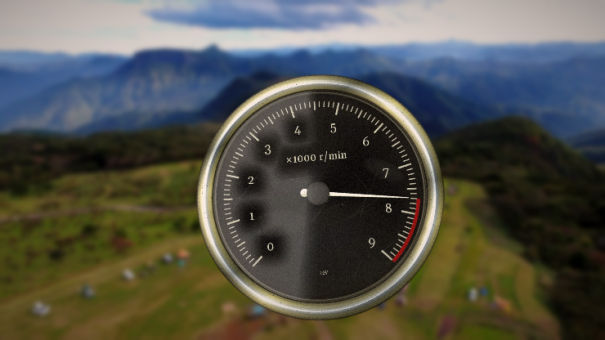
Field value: 7700 rpm
